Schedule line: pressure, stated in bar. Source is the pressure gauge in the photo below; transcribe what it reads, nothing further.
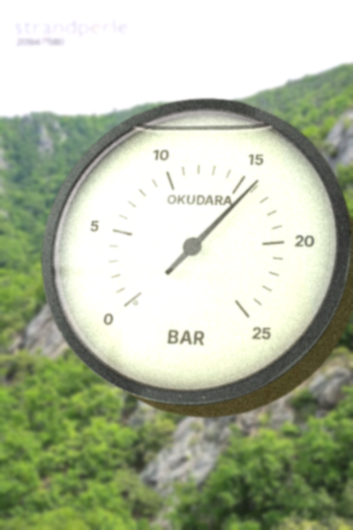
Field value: 16 bar
